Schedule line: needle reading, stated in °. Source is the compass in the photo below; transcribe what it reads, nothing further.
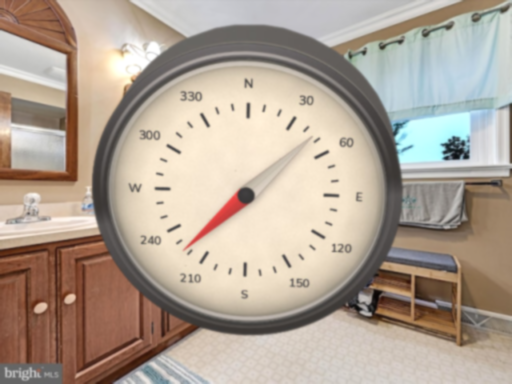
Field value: 225 °
